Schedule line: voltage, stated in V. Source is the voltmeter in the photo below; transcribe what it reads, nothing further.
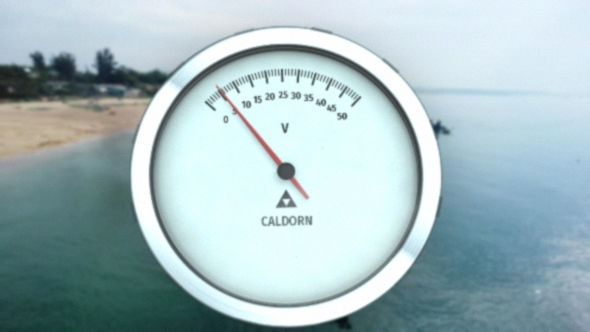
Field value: 5 V
